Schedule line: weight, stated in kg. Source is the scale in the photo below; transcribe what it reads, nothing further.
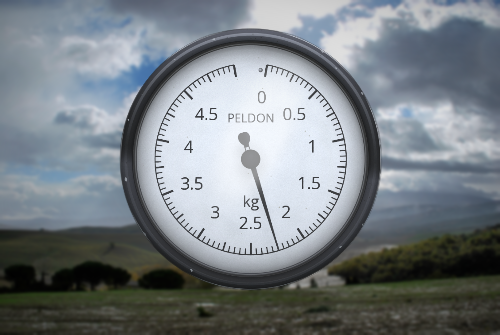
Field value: 2.25 kg
